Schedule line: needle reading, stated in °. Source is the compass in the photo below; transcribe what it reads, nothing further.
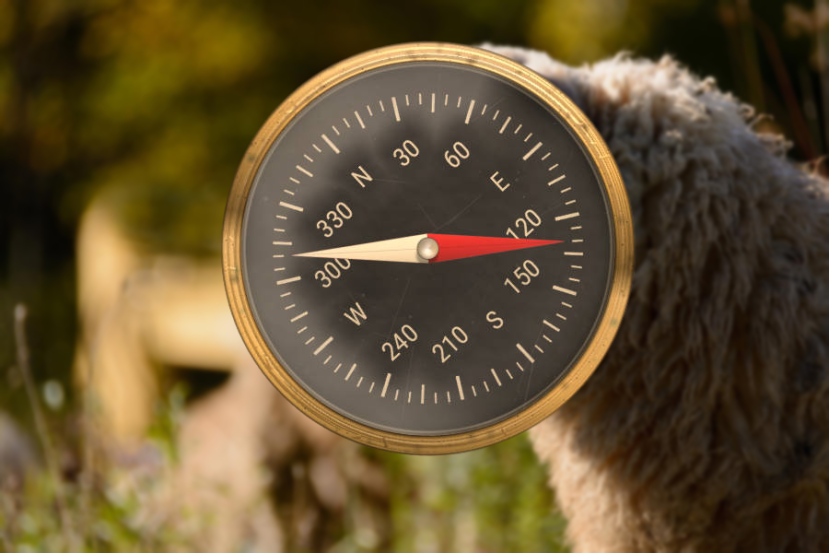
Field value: 130 °
